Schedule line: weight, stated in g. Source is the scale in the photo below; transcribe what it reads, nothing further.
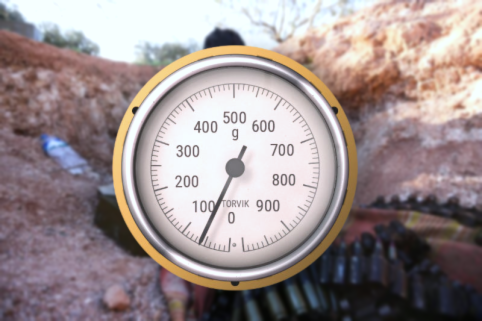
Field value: 60 g
